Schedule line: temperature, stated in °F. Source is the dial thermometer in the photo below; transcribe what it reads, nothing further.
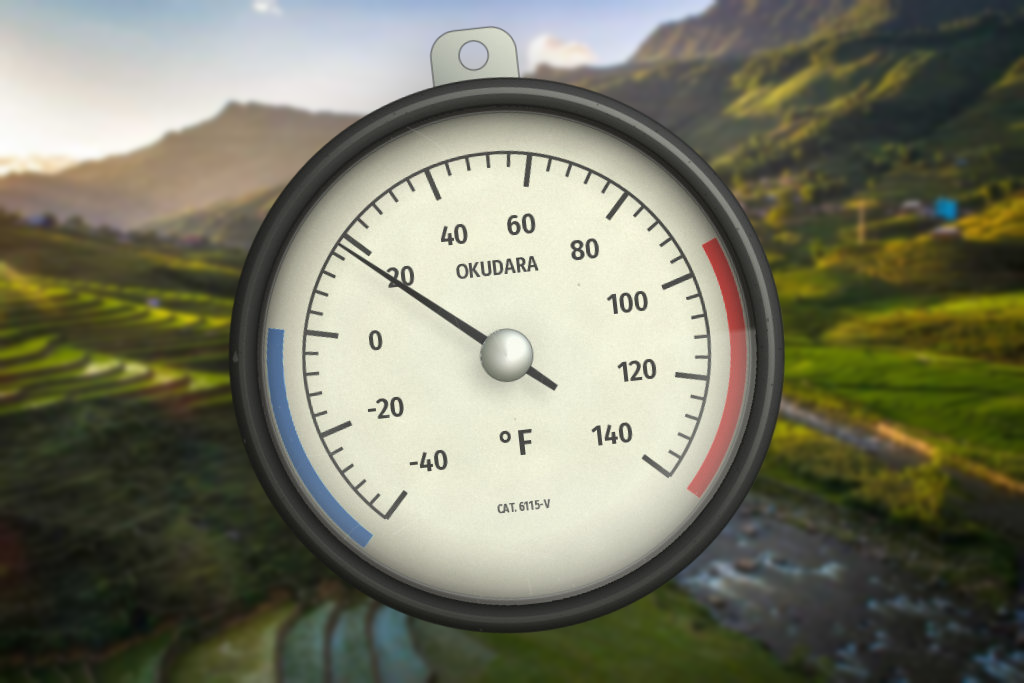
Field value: 18 °F
